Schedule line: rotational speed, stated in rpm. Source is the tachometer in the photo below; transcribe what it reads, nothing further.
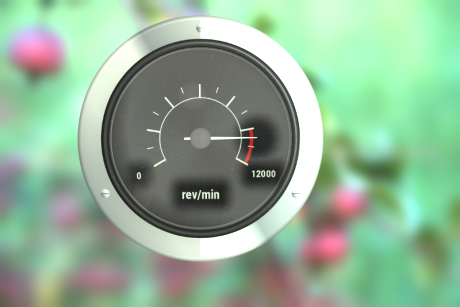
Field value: 10500 rpm
